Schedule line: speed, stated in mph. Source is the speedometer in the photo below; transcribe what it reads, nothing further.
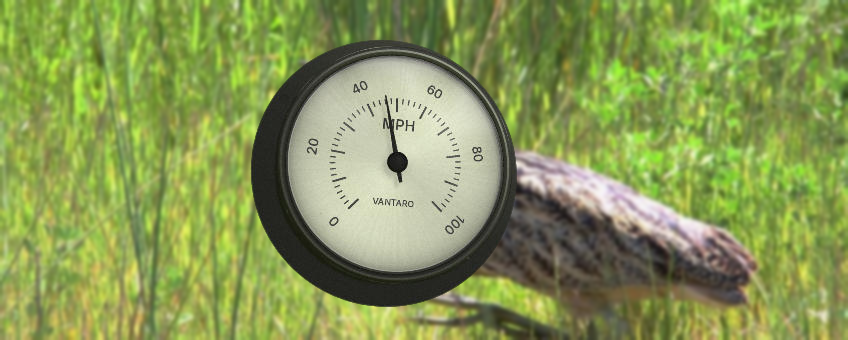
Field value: 46 mph
